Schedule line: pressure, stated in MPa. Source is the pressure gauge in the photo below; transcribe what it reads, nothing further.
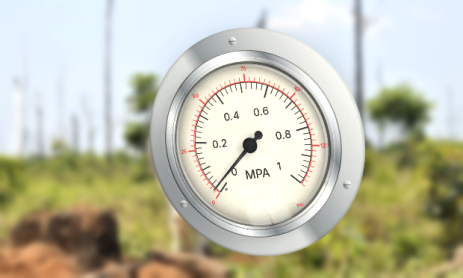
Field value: 0.02 MPa
